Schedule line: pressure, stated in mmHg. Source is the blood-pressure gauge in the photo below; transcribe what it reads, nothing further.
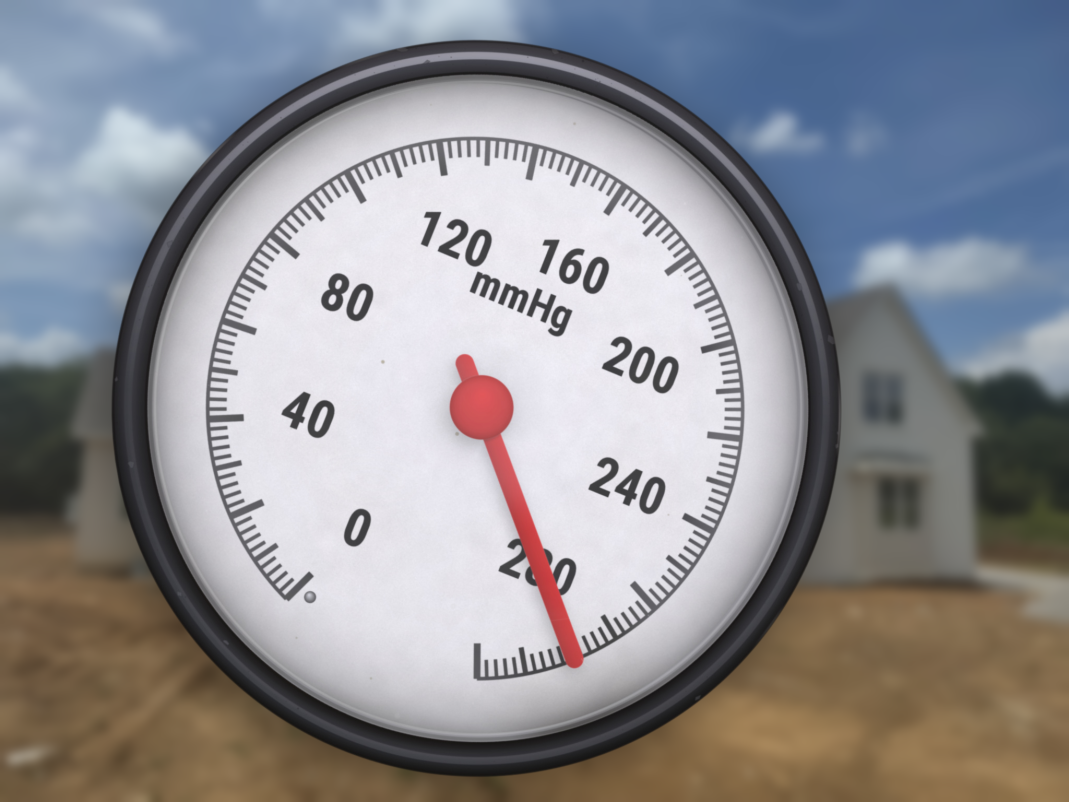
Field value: 280 mmHg
